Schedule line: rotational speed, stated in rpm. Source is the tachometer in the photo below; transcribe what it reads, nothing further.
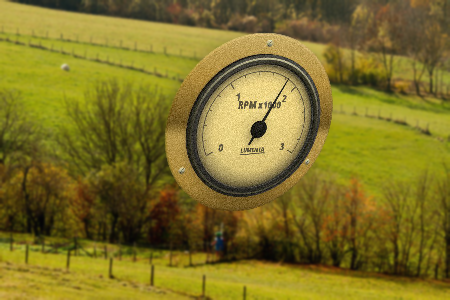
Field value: 1800 rpm
